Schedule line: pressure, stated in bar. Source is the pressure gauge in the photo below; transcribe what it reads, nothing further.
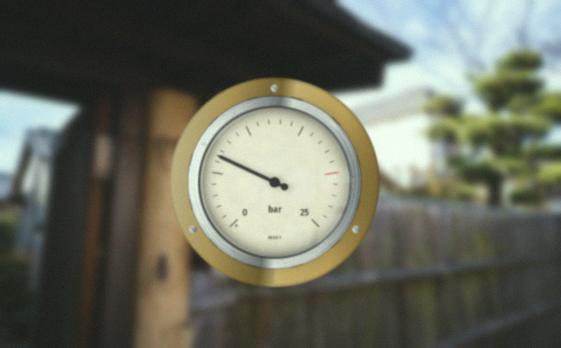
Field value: 6.5 bar
